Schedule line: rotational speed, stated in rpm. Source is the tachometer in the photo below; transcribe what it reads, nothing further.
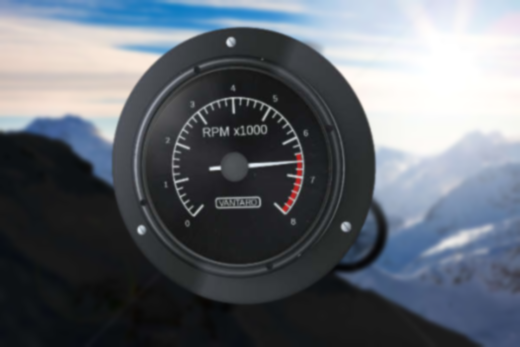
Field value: 6600 rpm
